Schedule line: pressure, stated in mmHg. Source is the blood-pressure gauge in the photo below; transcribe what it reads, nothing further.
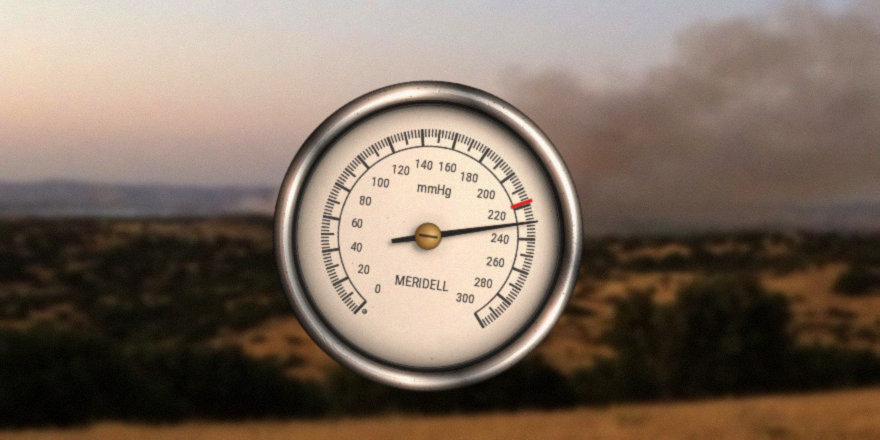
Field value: 230 mmHg
